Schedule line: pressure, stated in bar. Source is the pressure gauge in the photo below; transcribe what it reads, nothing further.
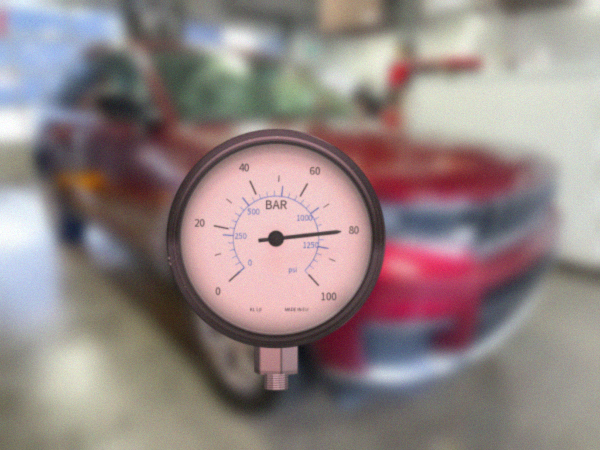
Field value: 80 bar
